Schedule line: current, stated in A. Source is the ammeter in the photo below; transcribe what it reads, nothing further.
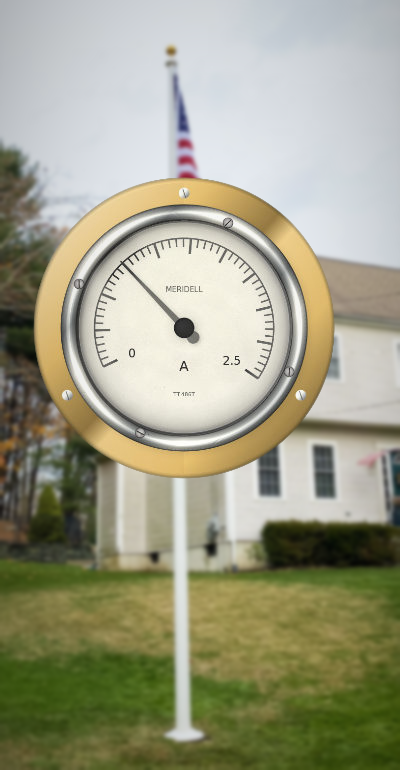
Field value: 0.75 A
